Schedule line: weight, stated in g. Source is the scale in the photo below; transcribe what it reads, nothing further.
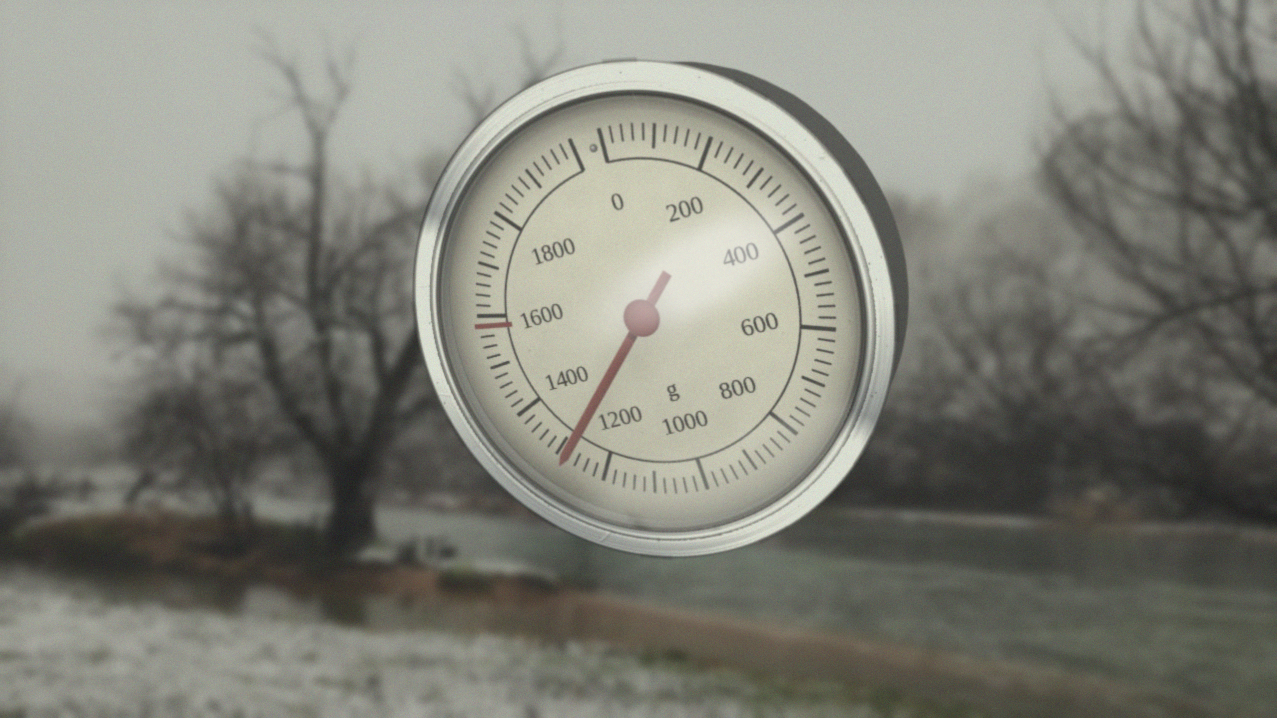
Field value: 1280 g
